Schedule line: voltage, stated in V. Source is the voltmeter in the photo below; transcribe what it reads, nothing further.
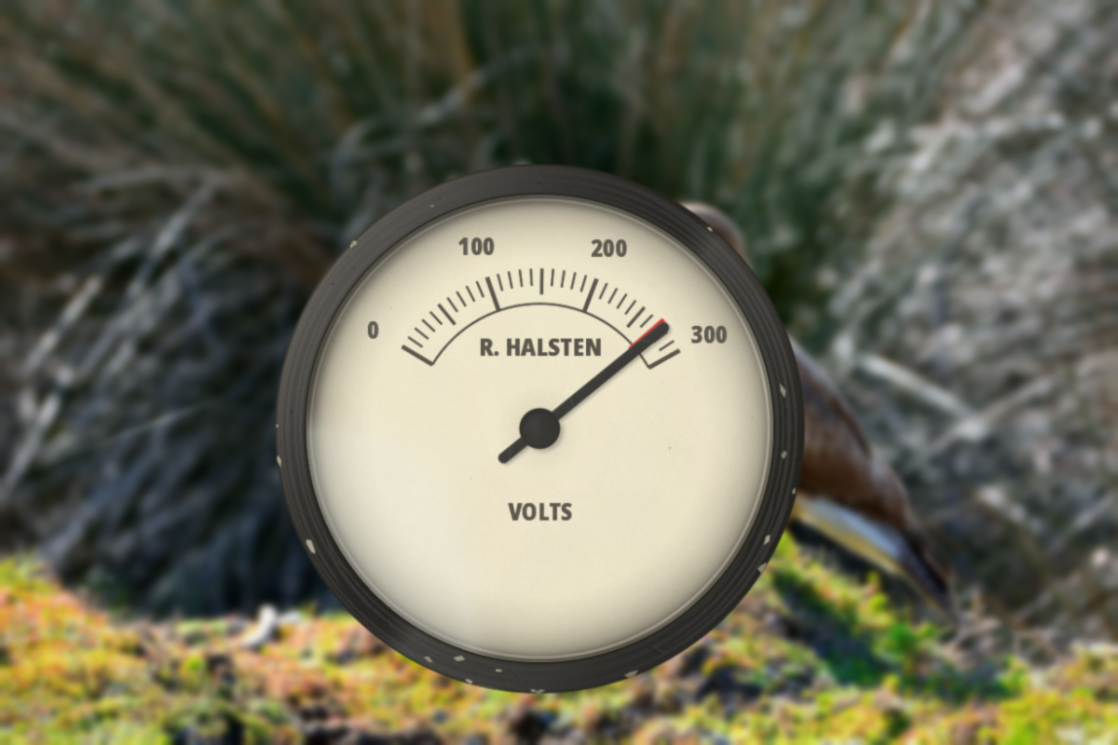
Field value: 275 V
